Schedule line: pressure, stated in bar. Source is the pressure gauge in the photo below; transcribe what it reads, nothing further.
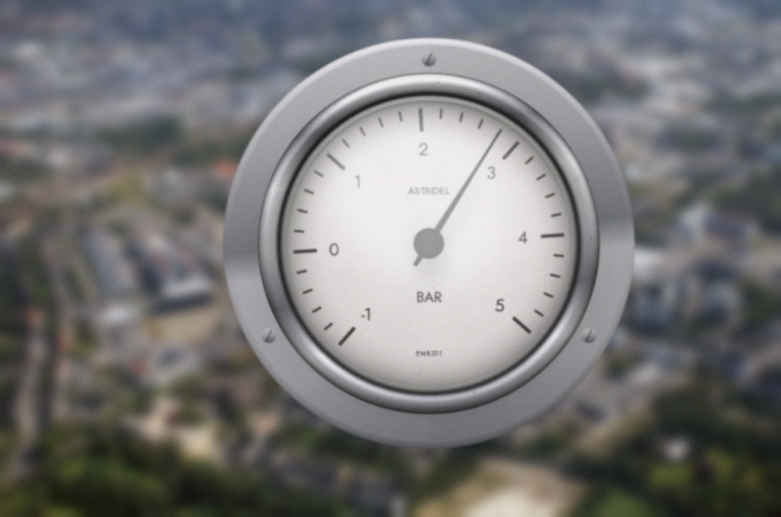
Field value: 2.8 bar
